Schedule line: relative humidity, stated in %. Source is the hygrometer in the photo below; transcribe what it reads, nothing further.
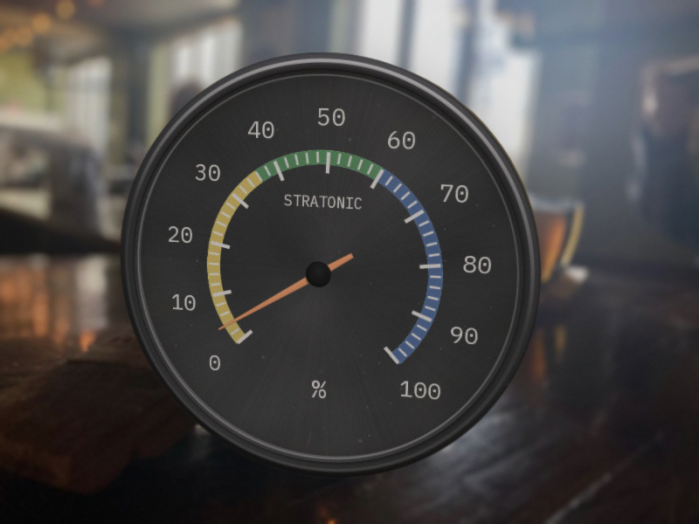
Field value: 4 %
